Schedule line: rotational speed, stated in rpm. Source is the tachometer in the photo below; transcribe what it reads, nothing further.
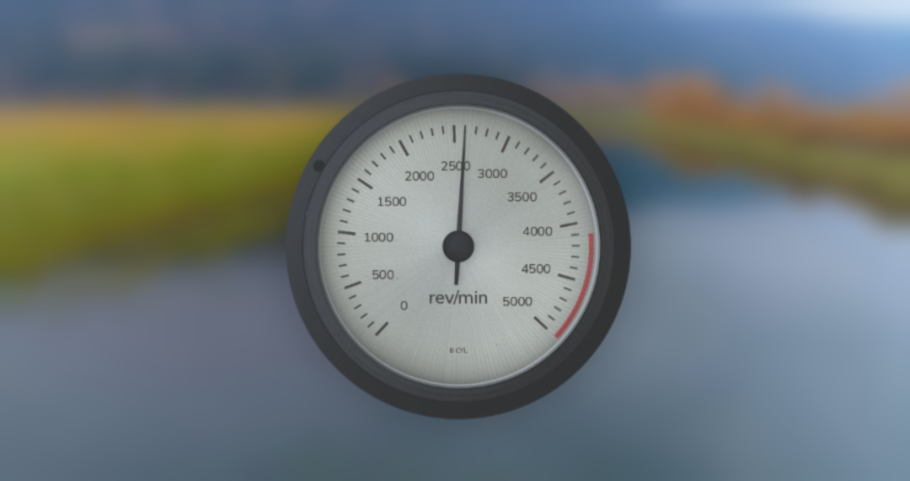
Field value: 2600 rpm
